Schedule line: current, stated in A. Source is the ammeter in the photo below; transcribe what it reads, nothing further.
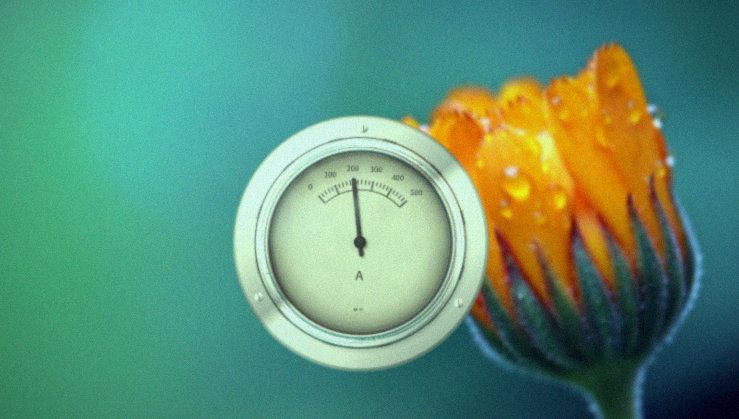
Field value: 200 A
